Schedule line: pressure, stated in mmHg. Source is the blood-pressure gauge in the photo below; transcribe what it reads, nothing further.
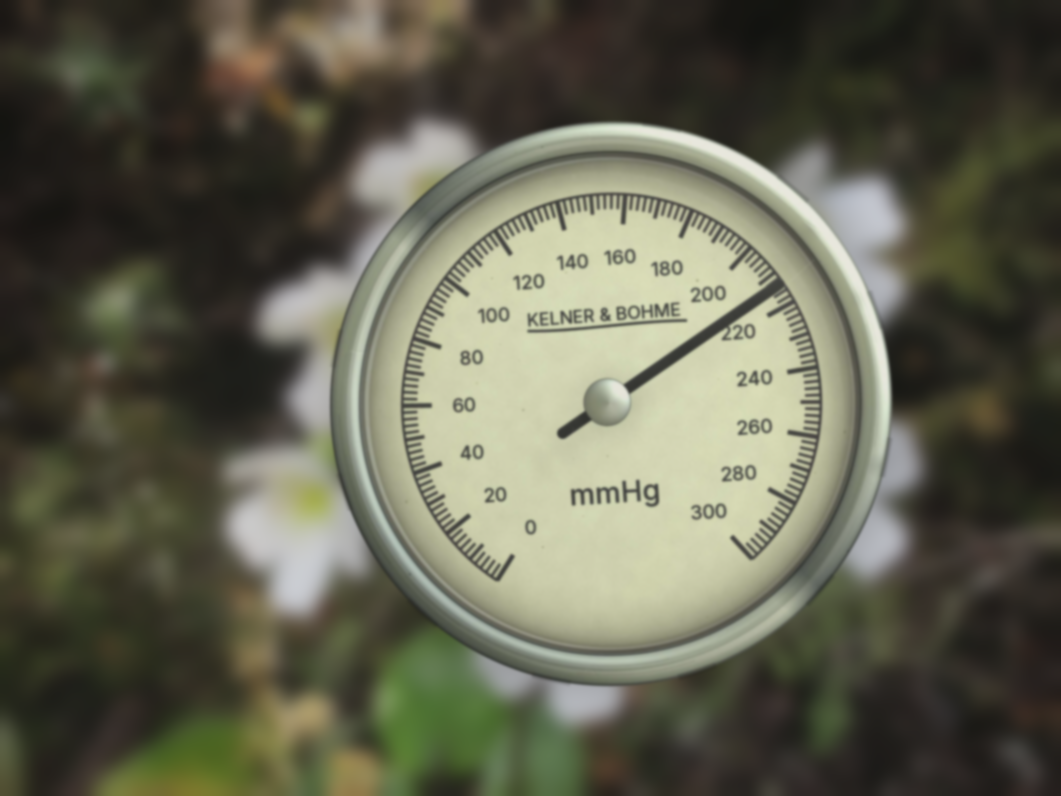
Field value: 214 mmHg
